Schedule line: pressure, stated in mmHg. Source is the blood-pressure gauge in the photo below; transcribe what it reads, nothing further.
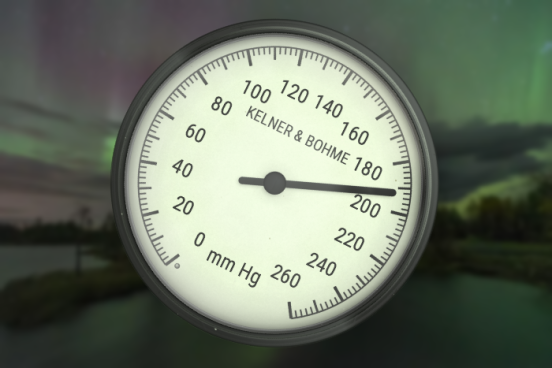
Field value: 192 mmHg
